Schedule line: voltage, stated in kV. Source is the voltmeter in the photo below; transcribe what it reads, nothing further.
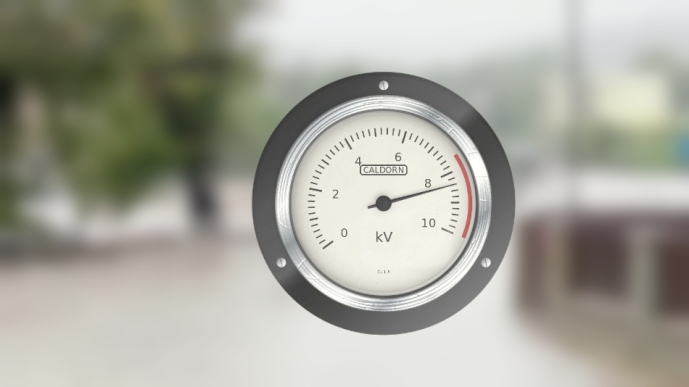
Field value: 8.4 kV
